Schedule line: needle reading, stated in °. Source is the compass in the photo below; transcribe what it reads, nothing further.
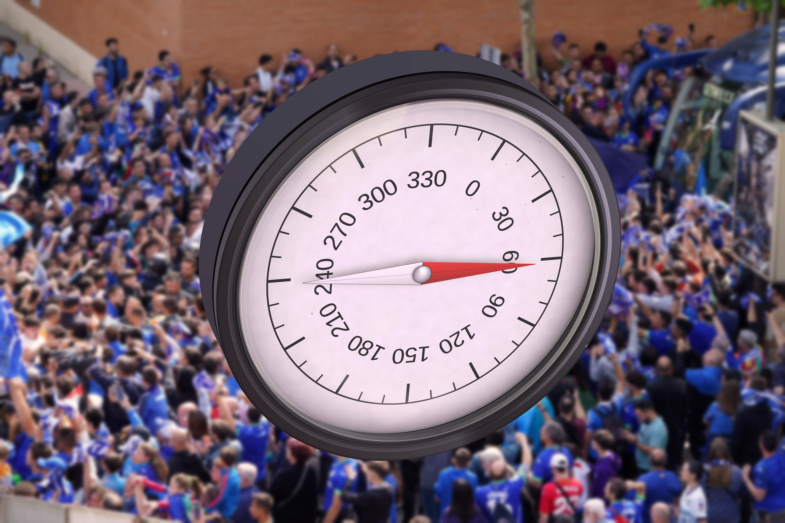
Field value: 60 °
